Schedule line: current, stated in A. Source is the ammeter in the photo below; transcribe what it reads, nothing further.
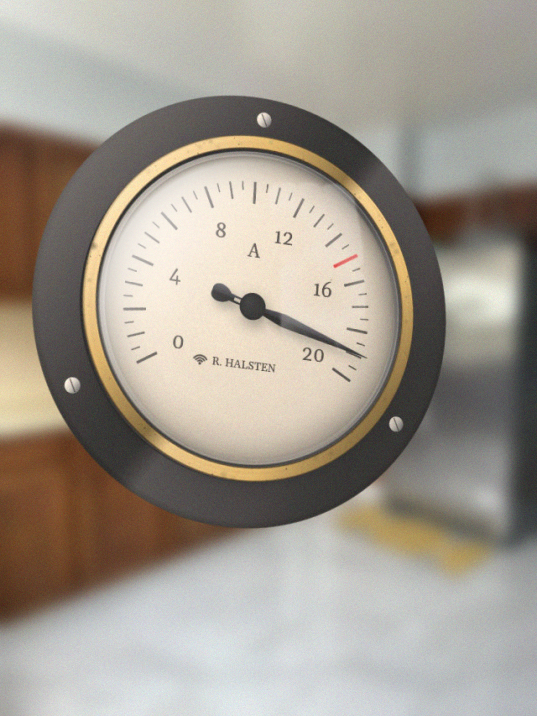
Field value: 19 A
